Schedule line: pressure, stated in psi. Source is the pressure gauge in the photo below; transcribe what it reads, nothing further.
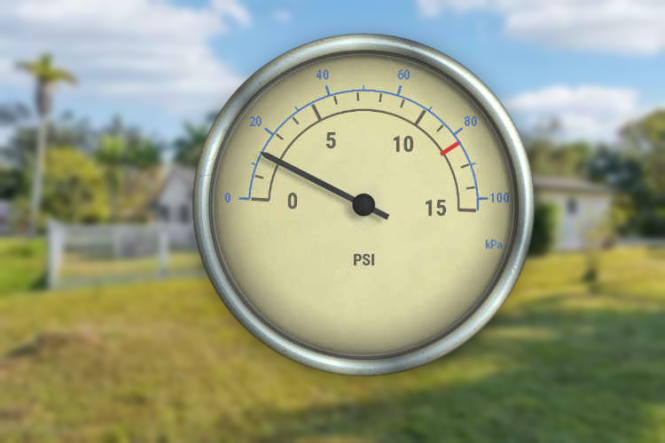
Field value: 2 psi
